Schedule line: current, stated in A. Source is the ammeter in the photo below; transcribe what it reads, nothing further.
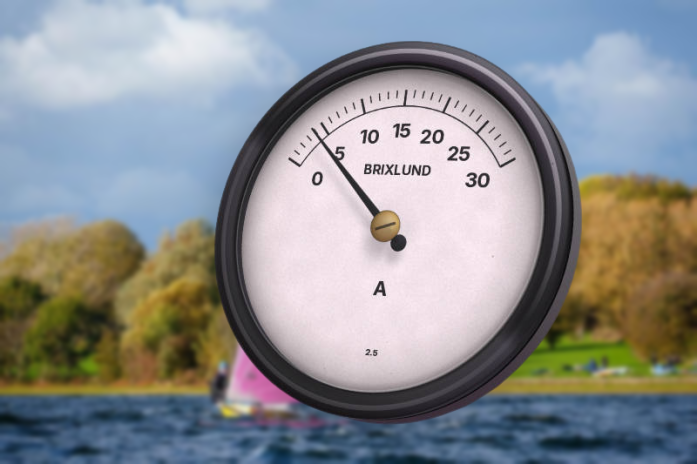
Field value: 4 A
